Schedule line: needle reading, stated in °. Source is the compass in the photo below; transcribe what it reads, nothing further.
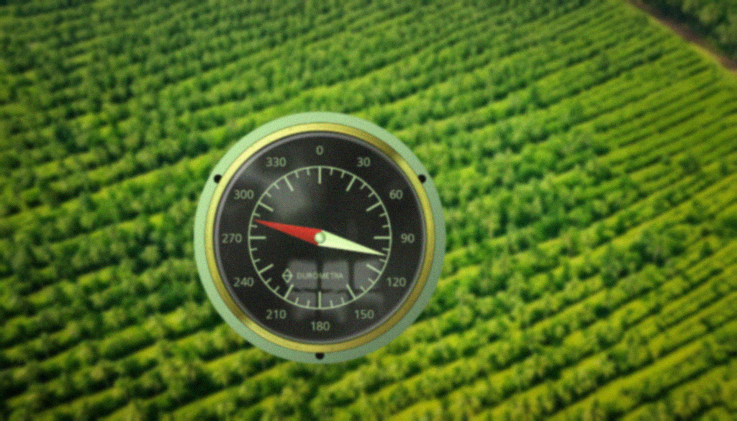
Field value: 285 °
